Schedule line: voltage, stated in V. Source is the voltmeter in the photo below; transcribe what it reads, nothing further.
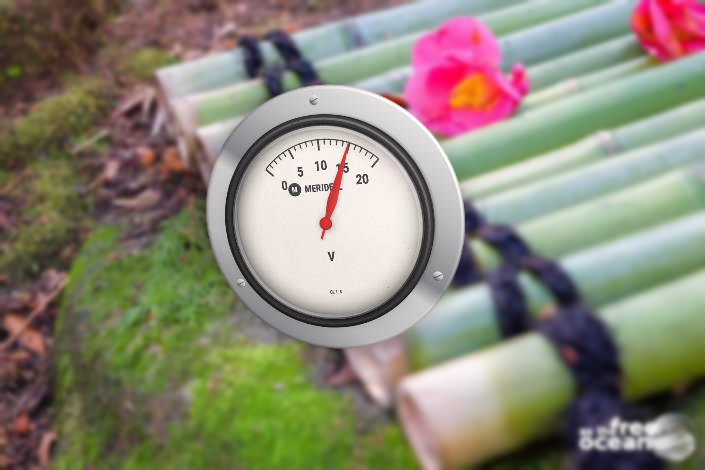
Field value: 15 V
